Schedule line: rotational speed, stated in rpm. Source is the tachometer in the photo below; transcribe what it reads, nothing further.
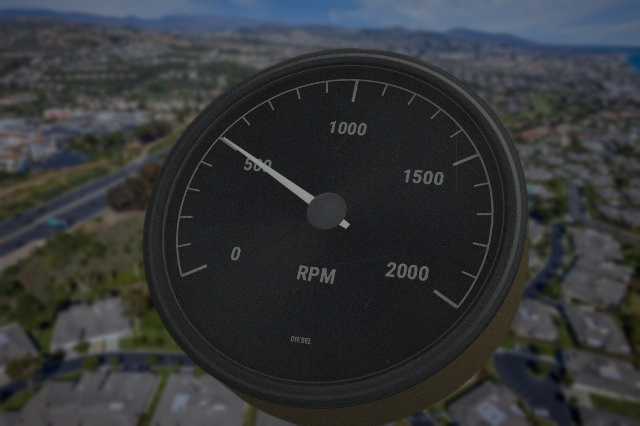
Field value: 500 rpm
